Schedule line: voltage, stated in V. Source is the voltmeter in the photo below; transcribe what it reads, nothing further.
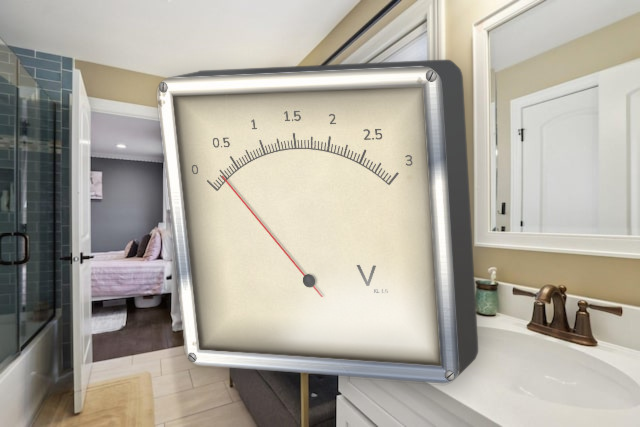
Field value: 0.25 V
